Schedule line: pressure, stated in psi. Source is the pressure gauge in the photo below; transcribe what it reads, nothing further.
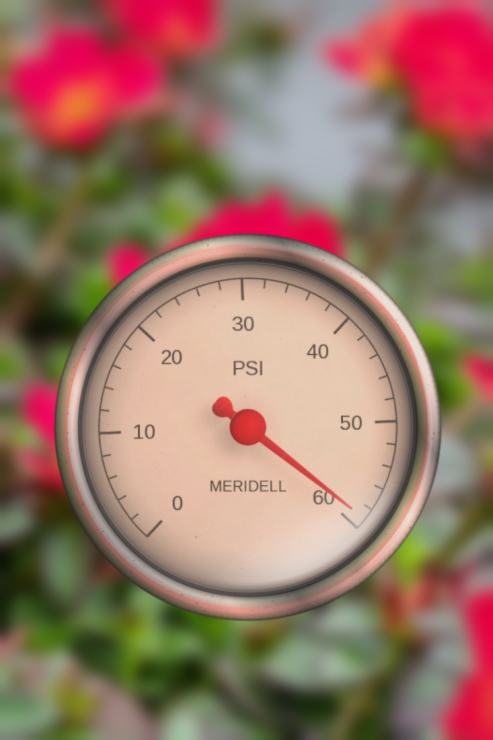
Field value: 59 psi
